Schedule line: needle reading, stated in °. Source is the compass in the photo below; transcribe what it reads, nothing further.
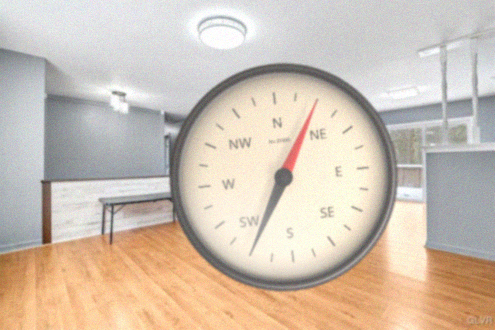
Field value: 30 °
